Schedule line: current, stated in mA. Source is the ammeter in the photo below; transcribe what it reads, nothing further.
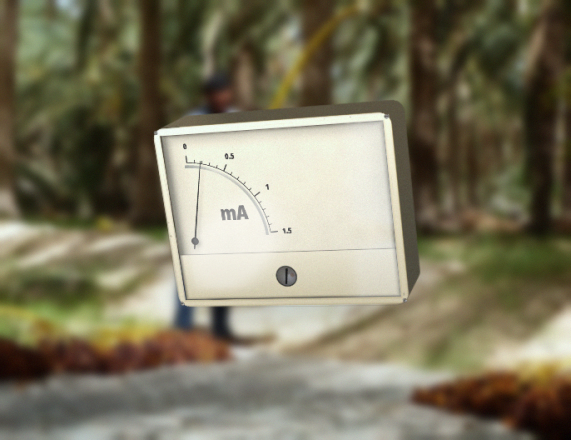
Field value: 0.2 mA
